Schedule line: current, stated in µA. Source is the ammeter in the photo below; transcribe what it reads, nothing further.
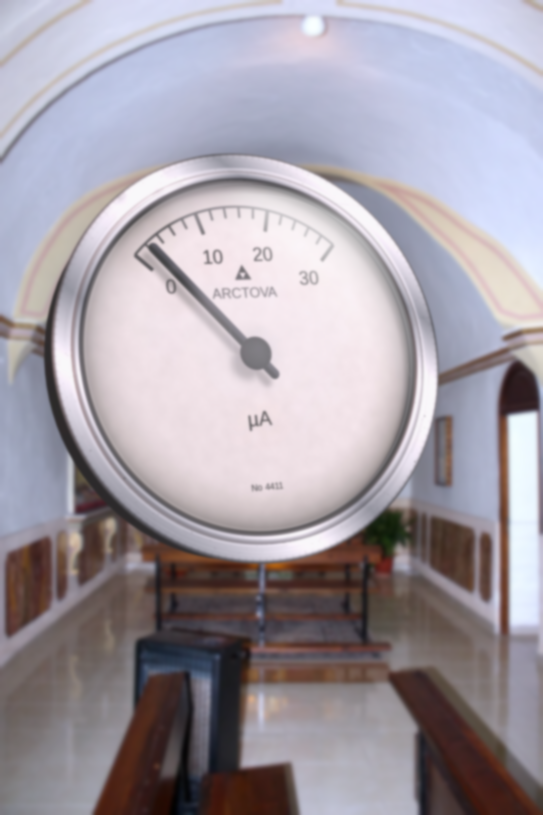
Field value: 2 µA
